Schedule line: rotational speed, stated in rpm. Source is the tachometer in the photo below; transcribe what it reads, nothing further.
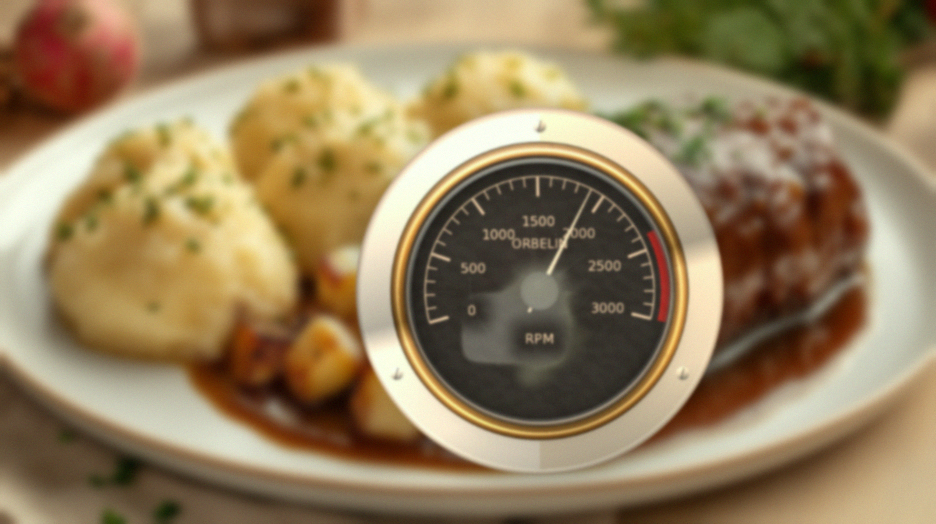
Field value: 1900 rpm
